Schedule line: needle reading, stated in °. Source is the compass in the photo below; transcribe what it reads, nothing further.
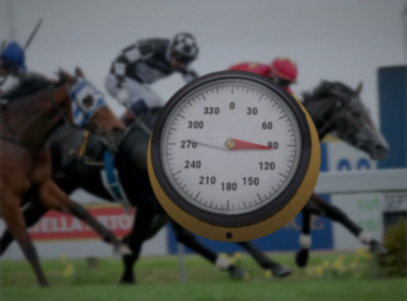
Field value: 95 °
